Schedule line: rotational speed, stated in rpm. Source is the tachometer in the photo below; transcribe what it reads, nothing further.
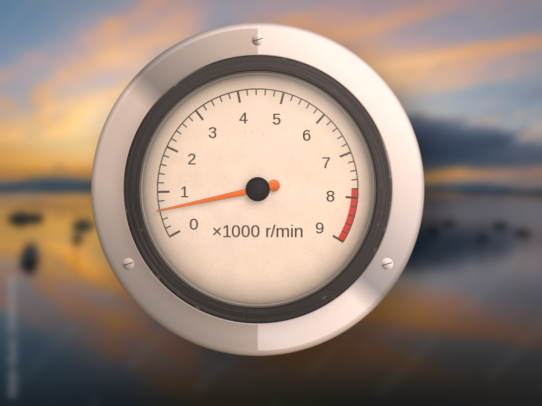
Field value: 600 rpm
